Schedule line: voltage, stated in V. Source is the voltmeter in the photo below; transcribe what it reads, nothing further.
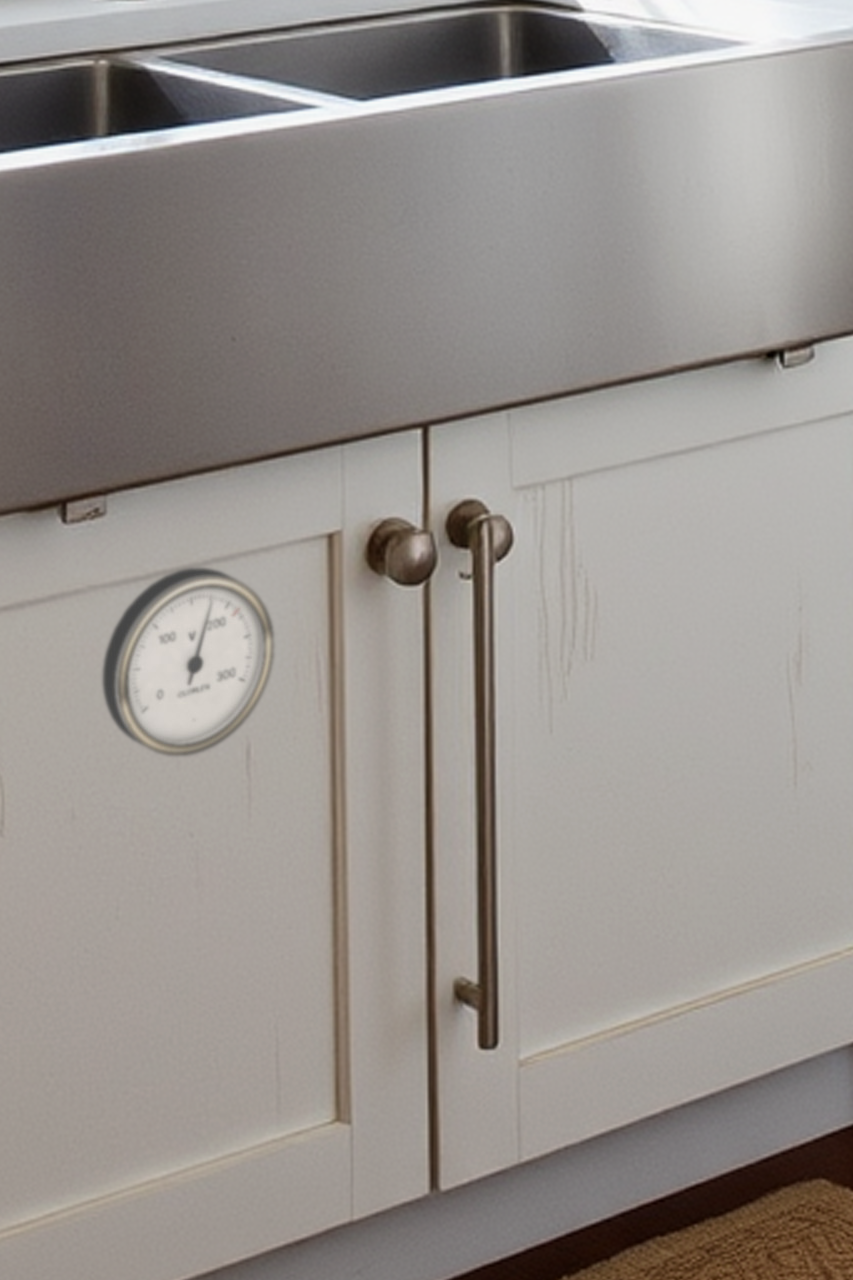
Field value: 175 V
